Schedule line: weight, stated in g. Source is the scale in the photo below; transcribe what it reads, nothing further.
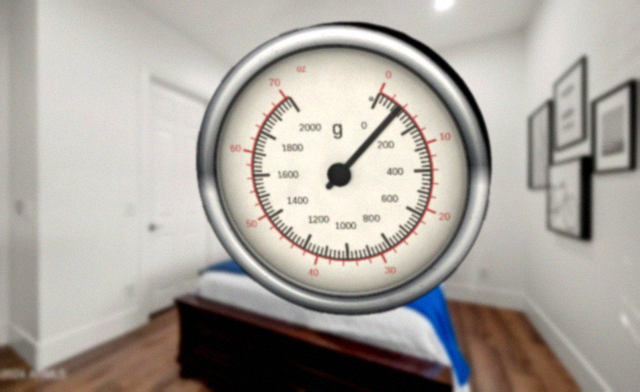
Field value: 100 g
